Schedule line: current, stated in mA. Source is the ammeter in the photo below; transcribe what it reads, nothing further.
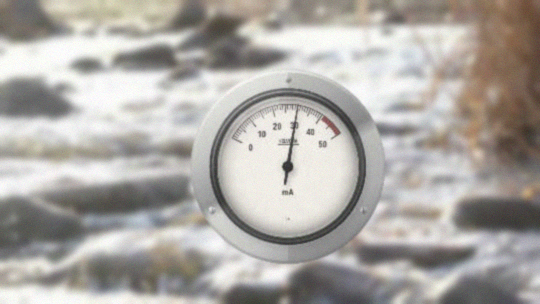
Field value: 30 mA
